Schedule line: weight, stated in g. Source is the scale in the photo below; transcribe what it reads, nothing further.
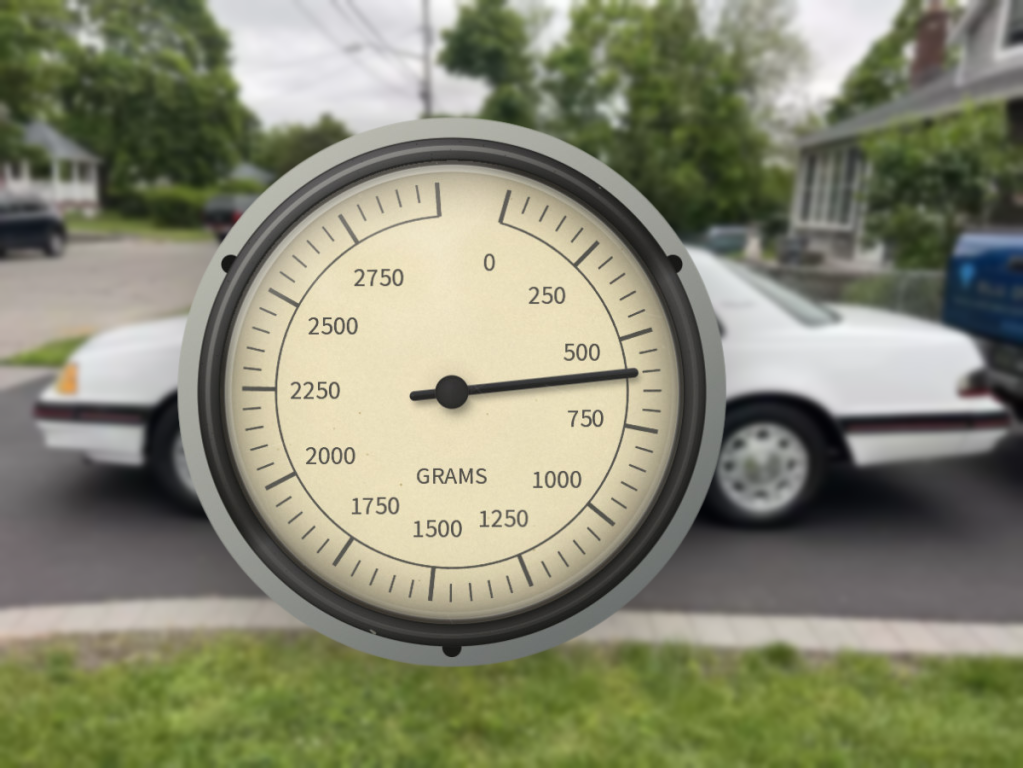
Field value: 600 g
